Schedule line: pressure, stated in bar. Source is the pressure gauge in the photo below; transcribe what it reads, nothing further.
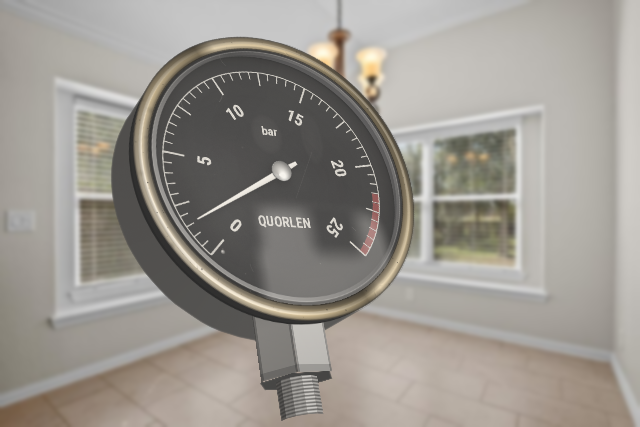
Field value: 1.5 bar
